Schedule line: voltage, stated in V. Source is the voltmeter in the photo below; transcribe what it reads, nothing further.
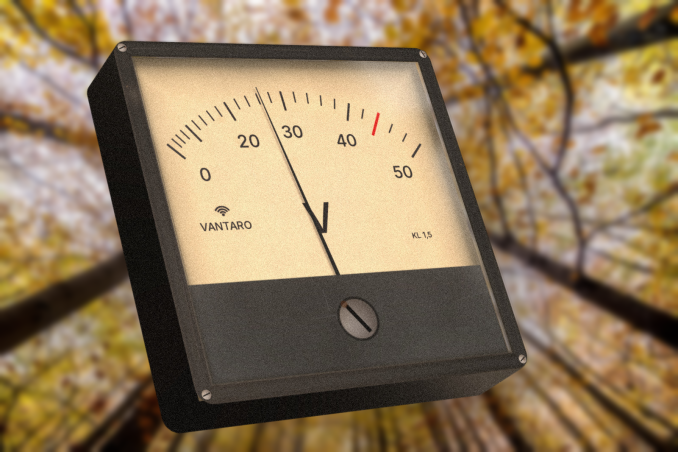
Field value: 26 V
